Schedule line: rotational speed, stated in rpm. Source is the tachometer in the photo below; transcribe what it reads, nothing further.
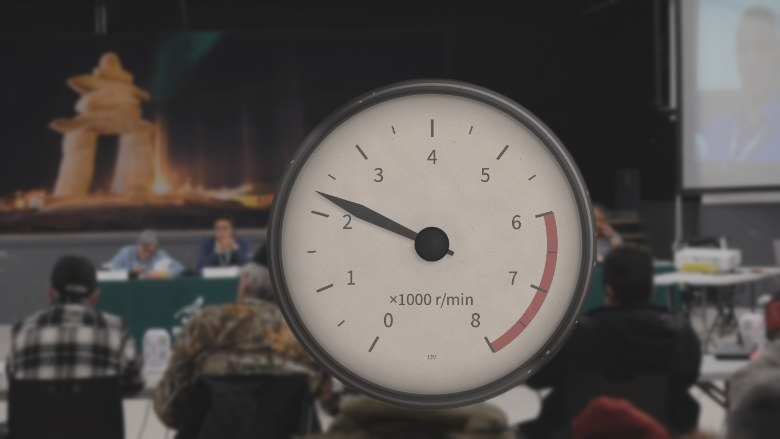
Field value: 2250 rpm
